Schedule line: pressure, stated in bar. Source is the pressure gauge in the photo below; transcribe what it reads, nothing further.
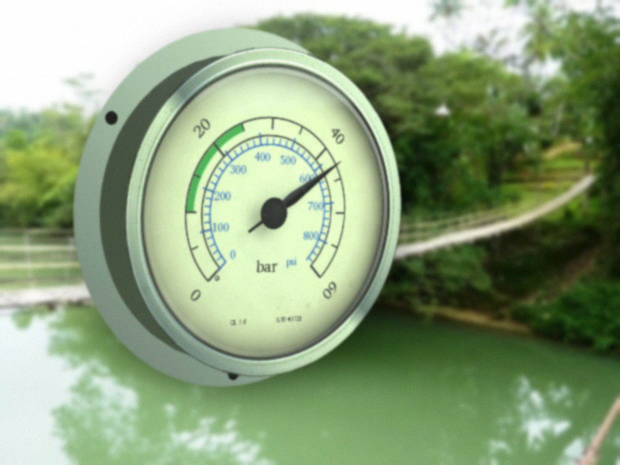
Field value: 42.5 bar
